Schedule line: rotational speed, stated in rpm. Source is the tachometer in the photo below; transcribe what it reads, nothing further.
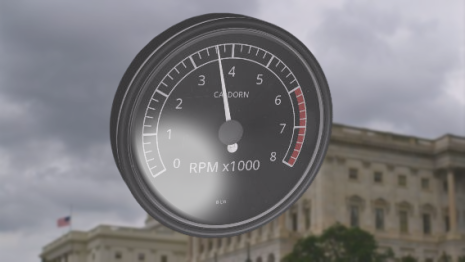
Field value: 3600 rpm
